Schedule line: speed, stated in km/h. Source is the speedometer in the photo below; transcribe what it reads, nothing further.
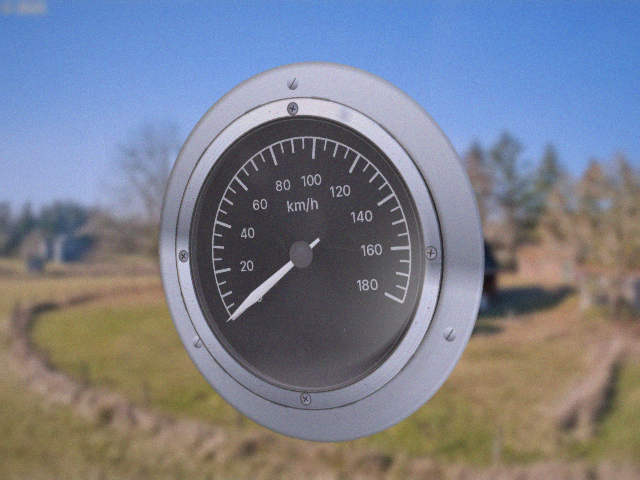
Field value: 0 km/h
